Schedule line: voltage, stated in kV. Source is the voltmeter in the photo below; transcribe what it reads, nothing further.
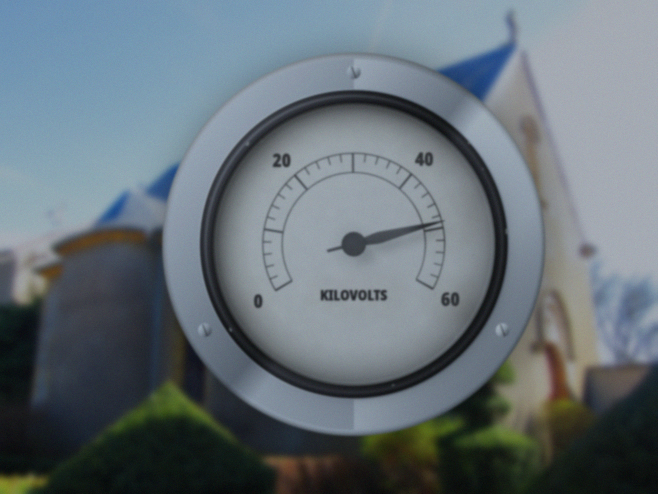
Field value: 49 kV
